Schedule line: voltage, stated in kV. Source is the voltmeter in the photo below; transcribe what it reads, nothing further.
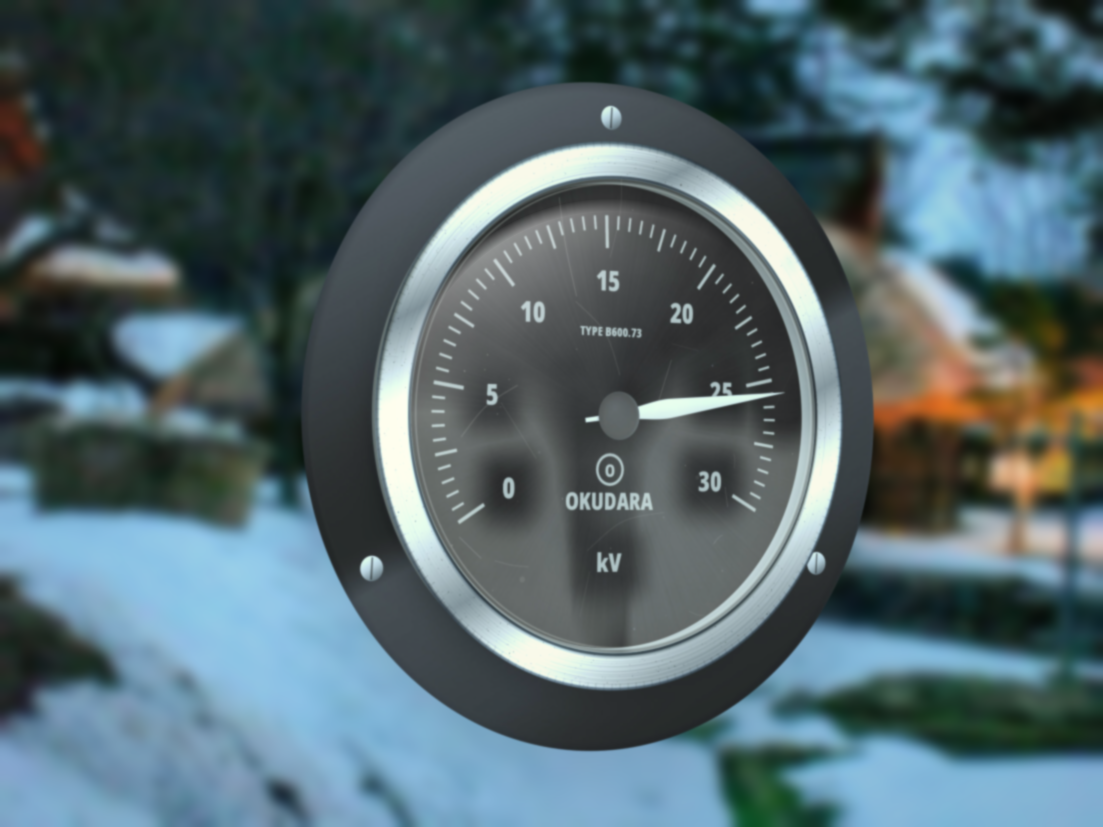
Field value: 25.5 kV
